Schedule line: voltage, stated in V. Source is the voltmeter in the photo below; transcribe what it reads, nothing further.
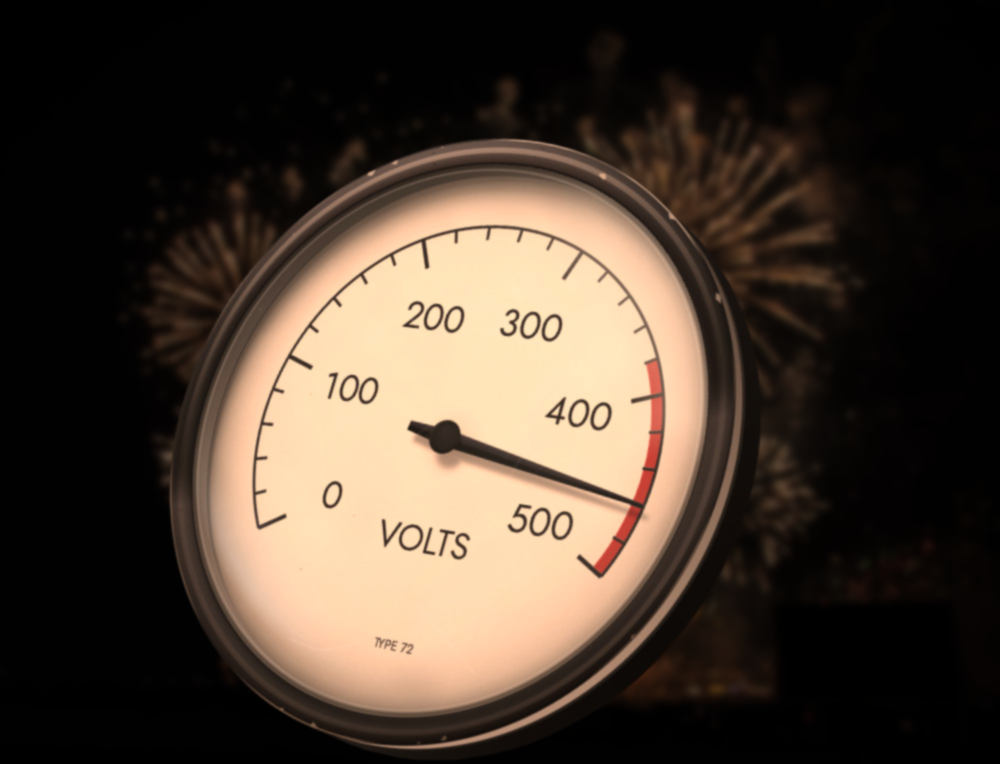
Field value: 460 V
